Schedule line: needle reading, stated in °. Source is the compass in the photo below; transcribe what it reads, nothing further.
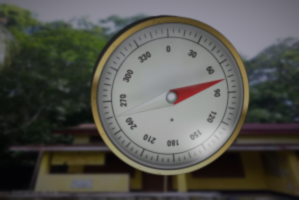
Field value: 75 °
